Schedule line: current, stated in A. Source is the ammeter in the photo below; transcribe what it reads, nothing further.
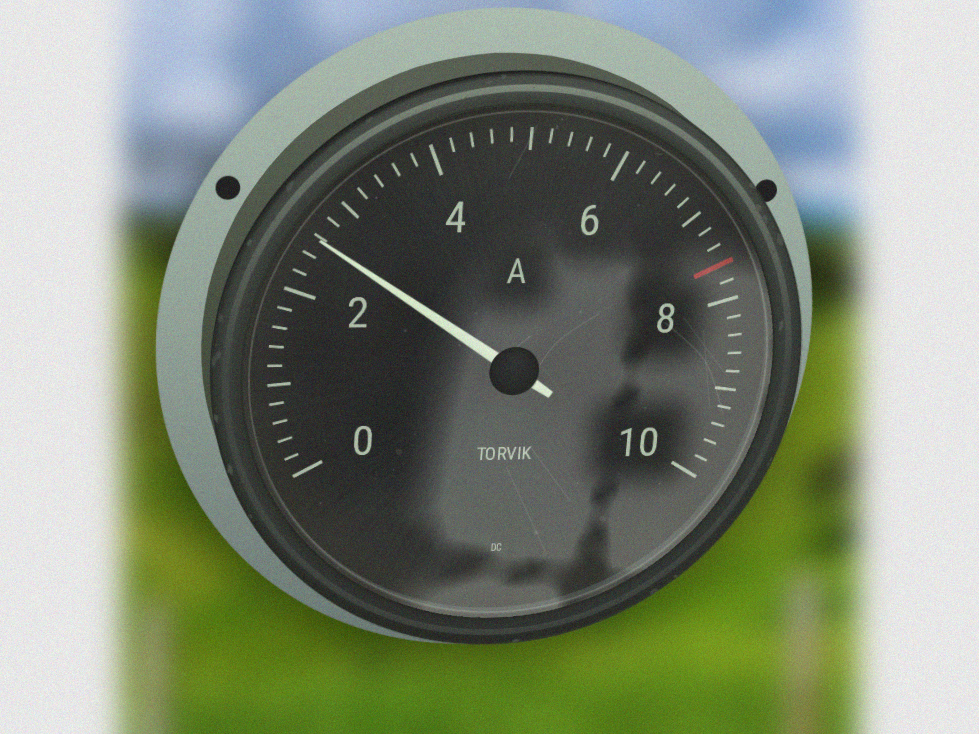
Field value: 2.6 A
